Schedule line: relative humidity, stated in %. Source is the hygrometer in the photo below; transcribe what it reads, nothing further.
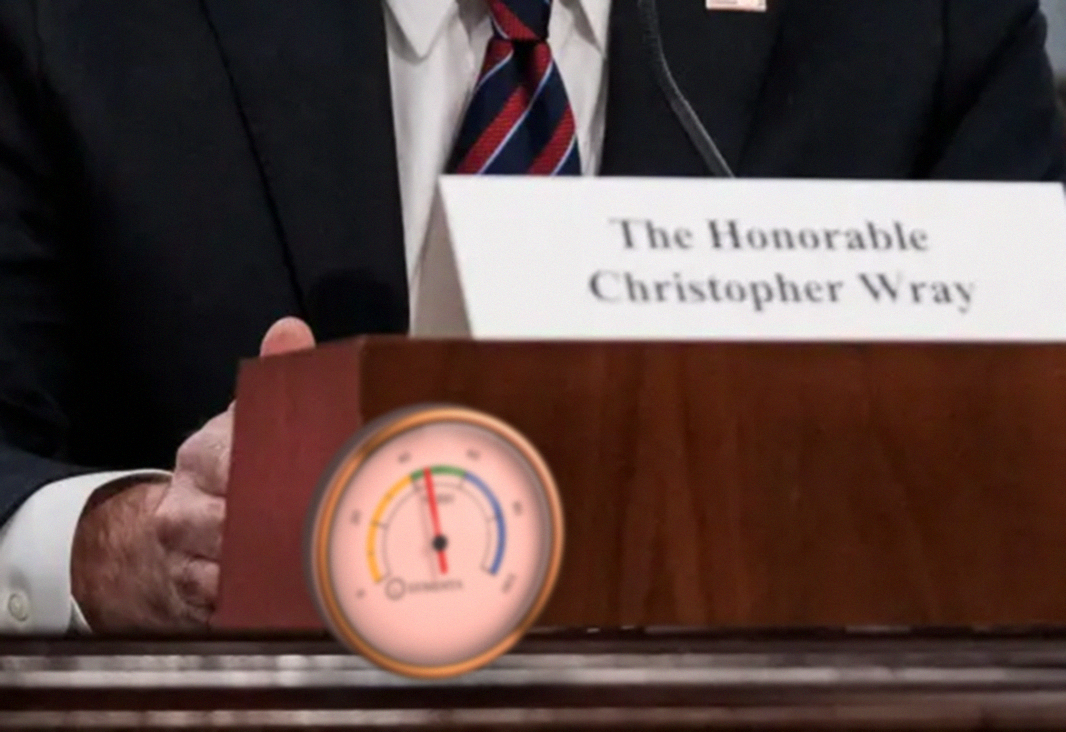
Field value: 45 %
